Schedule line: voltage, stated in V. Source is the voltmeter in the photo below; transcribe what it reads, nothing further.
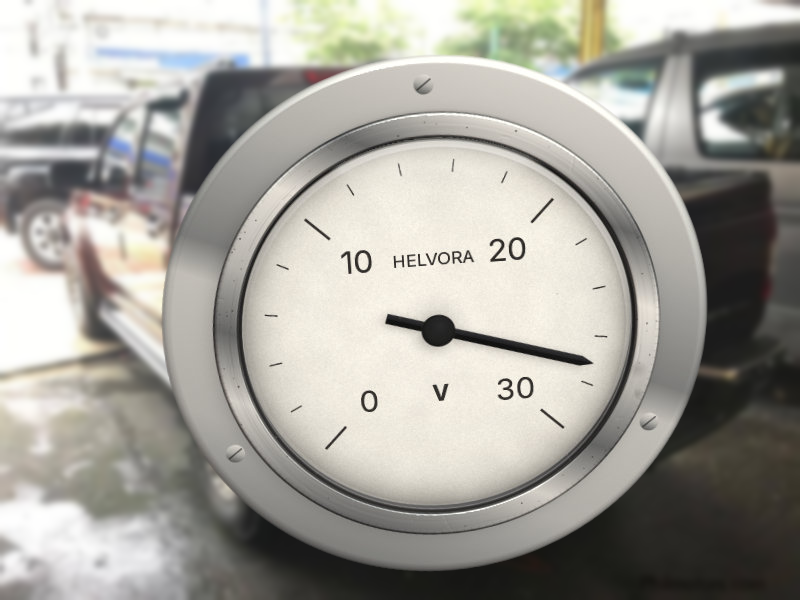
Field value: 27 V
